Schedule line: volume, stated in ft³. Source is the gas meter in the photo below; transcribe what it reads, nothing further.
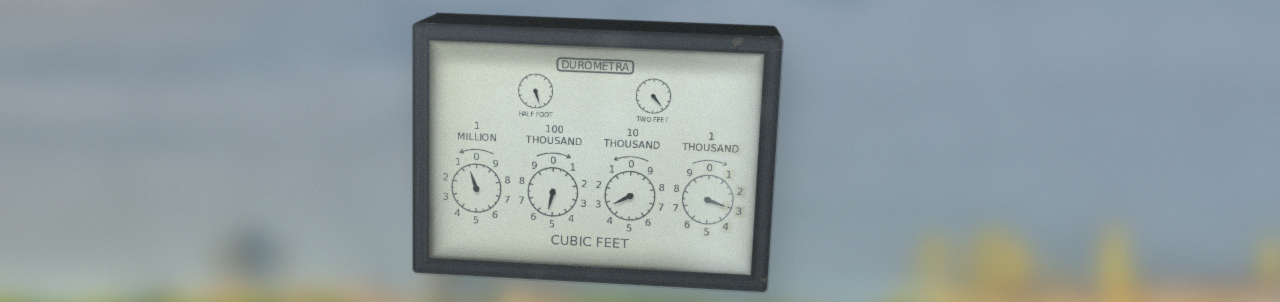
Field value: 53300 ft³
